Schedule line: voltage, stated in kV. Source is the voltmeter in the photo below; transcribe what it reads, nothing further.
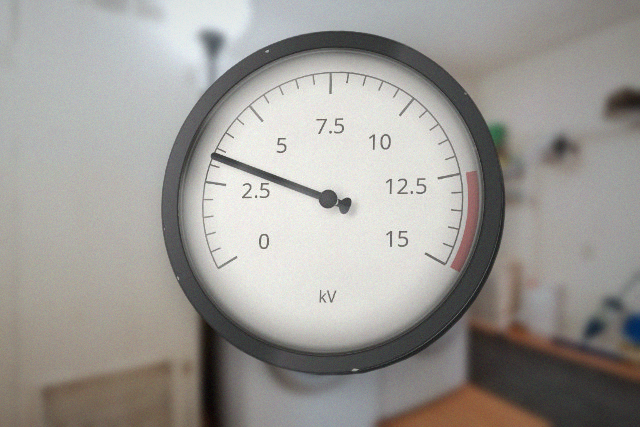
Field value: 3.25 kV
